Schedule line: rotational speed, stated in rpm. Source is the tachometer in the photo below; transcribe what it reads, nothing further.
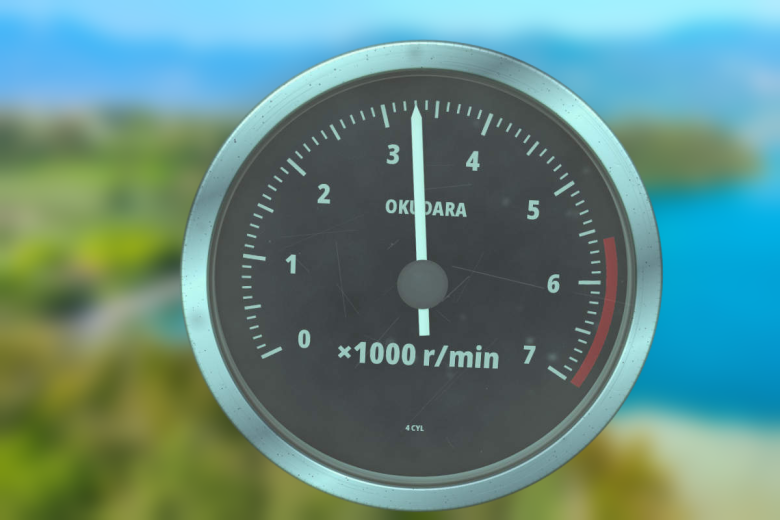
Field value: 3300 rpm
